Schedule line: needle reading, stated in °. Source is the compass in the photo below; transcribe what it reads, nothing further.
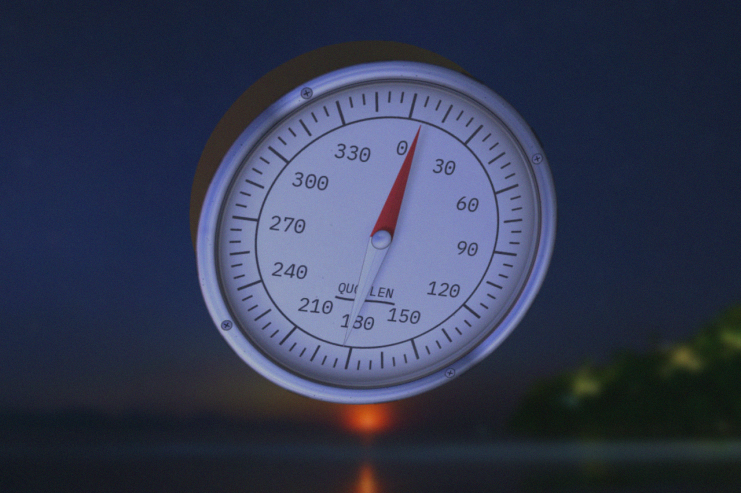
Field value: 5 °
